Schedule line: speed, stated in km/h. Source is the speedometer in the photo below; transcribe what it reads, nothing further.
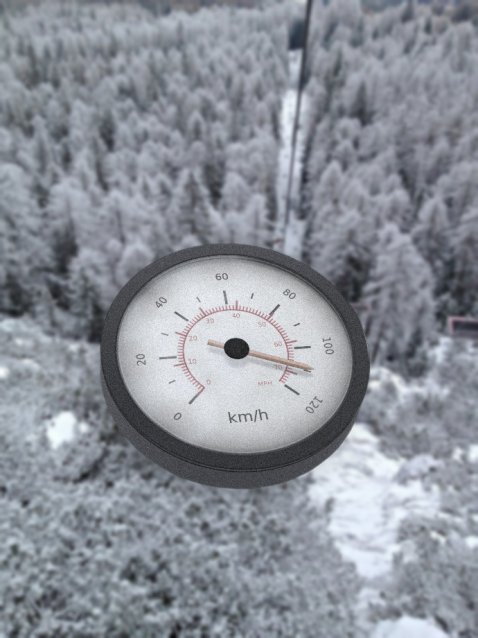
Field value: 110 km/h
